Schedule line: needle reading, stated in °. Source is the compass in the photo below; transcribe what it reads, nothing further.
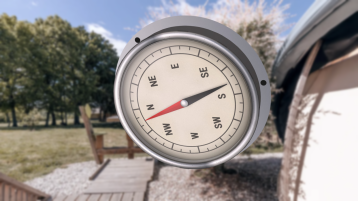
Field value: 345 °
